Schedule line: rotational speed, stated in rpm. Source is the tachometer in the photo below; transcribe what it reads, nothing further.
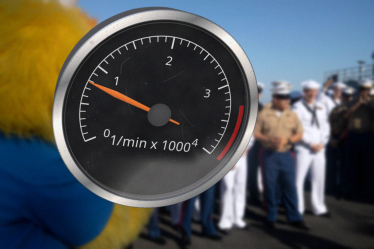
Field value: 800 rpm
